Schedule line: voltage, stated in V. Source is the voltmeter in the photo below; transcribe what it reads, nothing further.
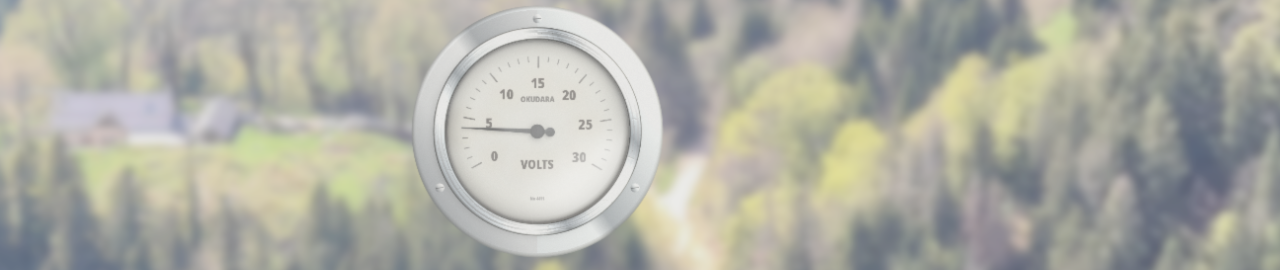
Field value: 4 V
